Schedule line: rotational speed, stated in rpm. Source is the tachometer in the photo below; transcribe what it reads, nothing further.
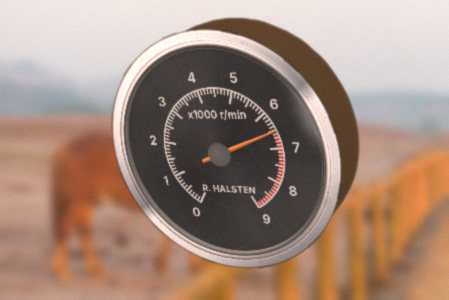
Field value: 6500 rpm
